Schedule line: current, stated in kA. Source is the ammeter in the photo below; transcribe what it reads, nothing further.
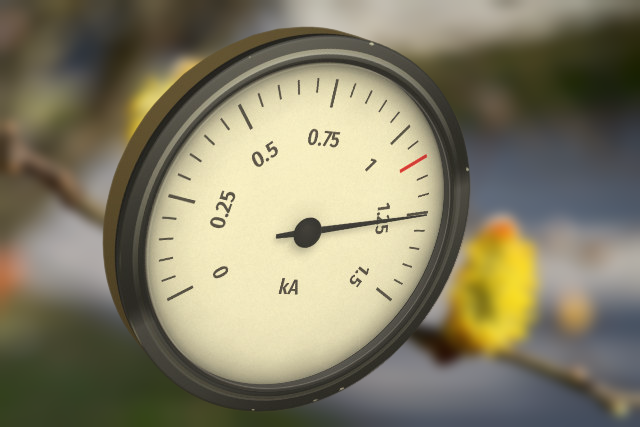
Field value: 1.25 kA
